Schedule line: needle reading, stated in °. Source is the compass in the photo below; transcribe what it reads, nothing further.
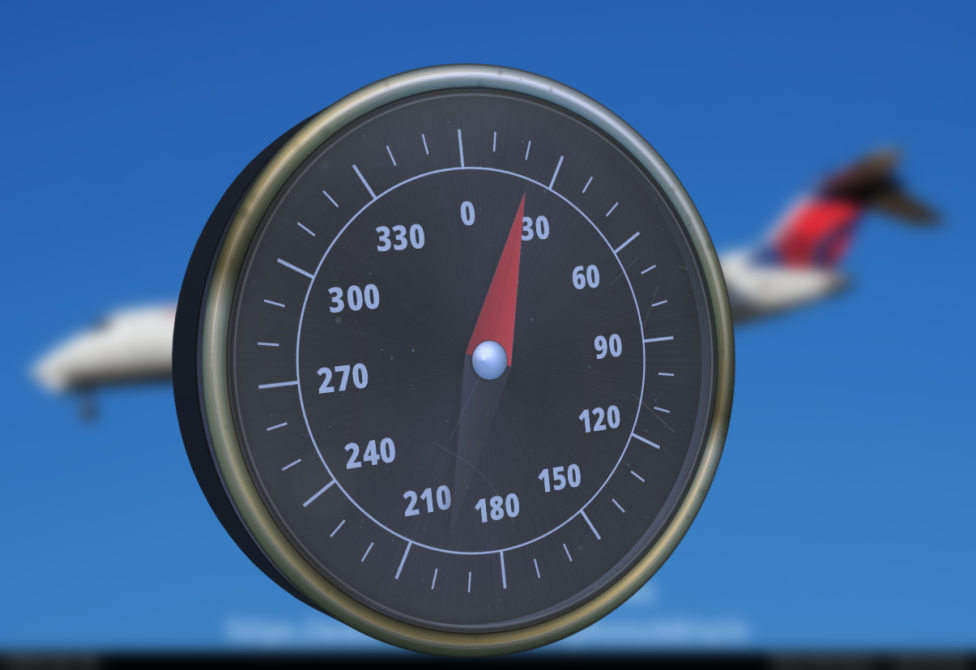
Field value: 20 °
